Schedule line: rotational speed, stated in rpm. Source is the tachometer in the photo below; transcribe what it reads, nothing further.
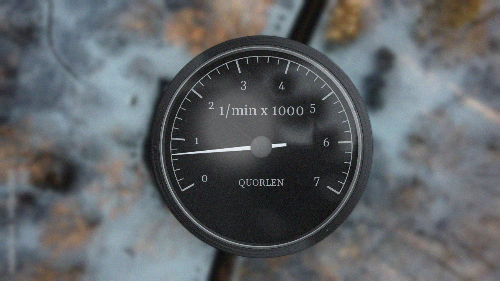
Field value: 700 rpm
